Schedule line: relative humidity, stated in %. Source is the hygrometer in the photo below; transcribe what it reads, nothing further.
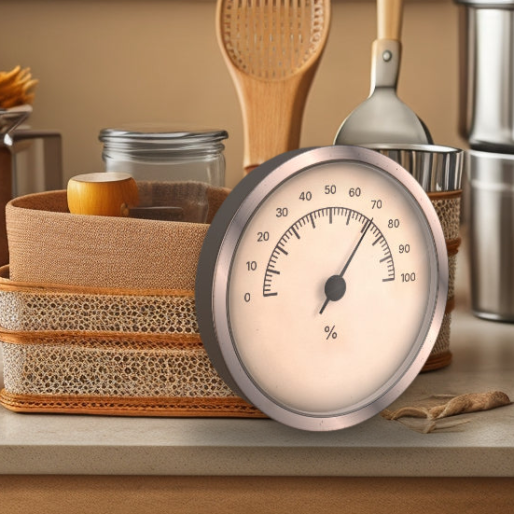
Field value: 70 %
